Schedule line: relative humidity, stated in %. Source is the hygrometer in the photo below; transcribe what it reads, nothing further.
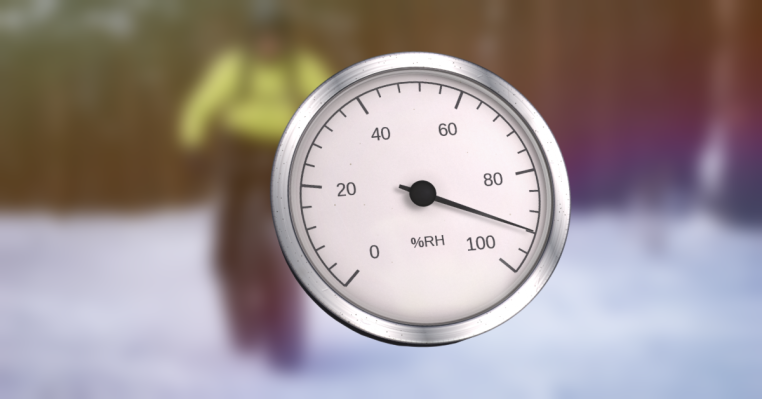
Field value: 92 %
